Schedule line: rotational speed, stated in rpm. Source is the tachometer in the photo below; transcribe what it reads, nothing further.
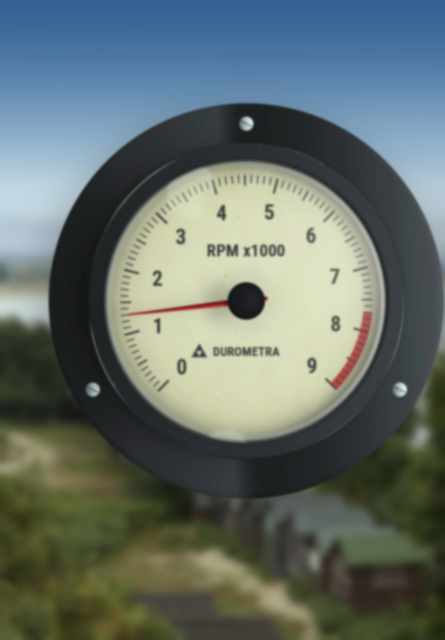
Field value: 1300 rpm
